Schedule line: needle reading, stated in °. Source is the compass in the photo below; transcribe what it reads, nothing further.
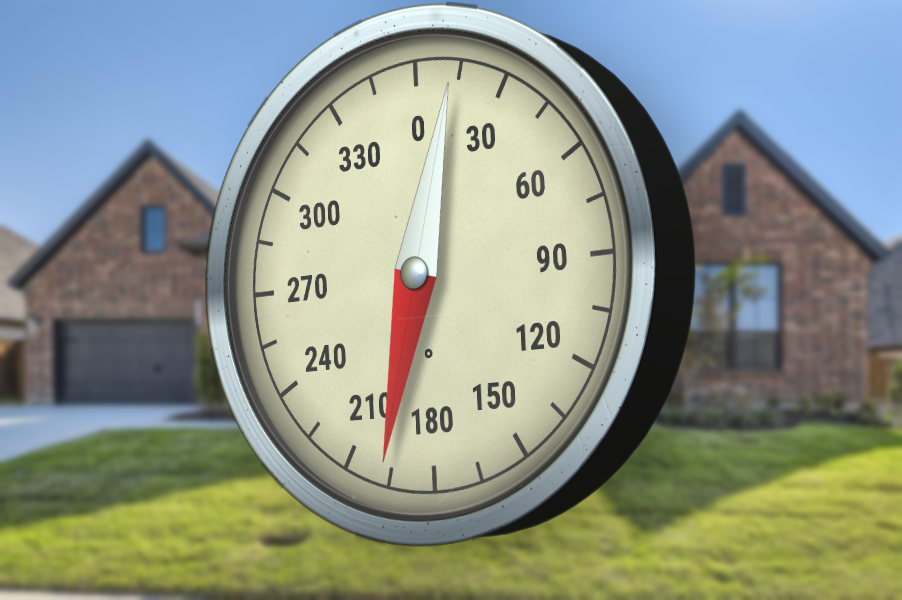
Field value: 195 °
